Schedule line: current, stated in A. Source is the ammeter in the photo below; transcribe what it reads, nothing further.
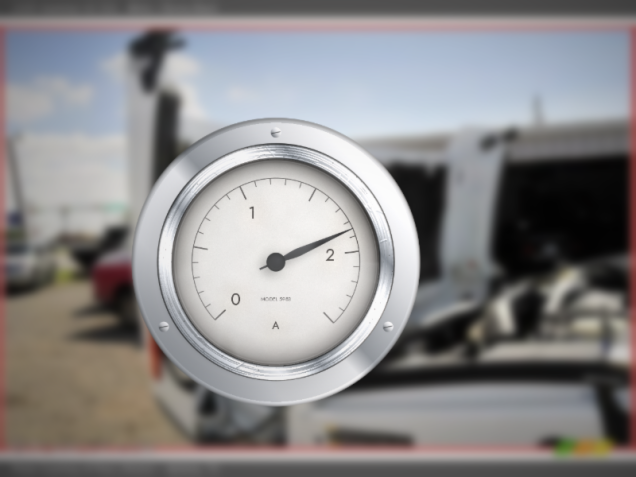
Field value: 1.85 A
